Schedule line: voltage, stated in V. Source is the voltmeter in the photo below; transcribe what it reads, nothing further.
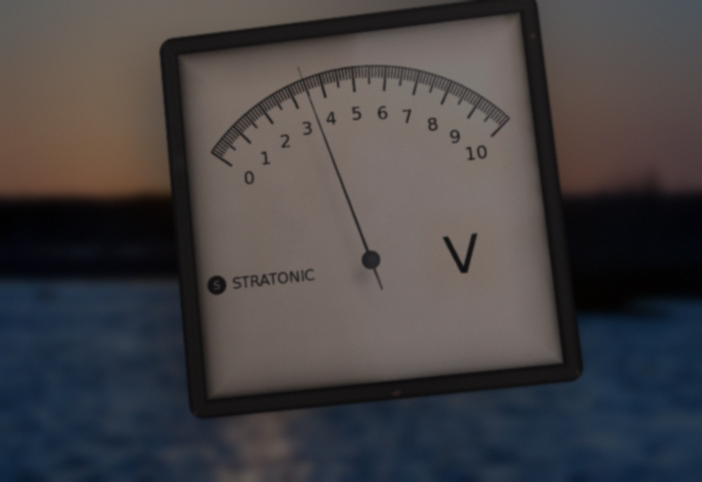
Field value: 3.5 V
